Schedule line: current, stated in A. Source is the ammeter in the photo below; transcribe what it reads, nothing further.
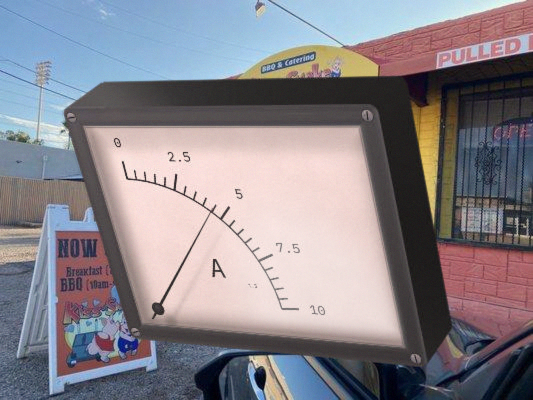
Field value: 4.5 A
